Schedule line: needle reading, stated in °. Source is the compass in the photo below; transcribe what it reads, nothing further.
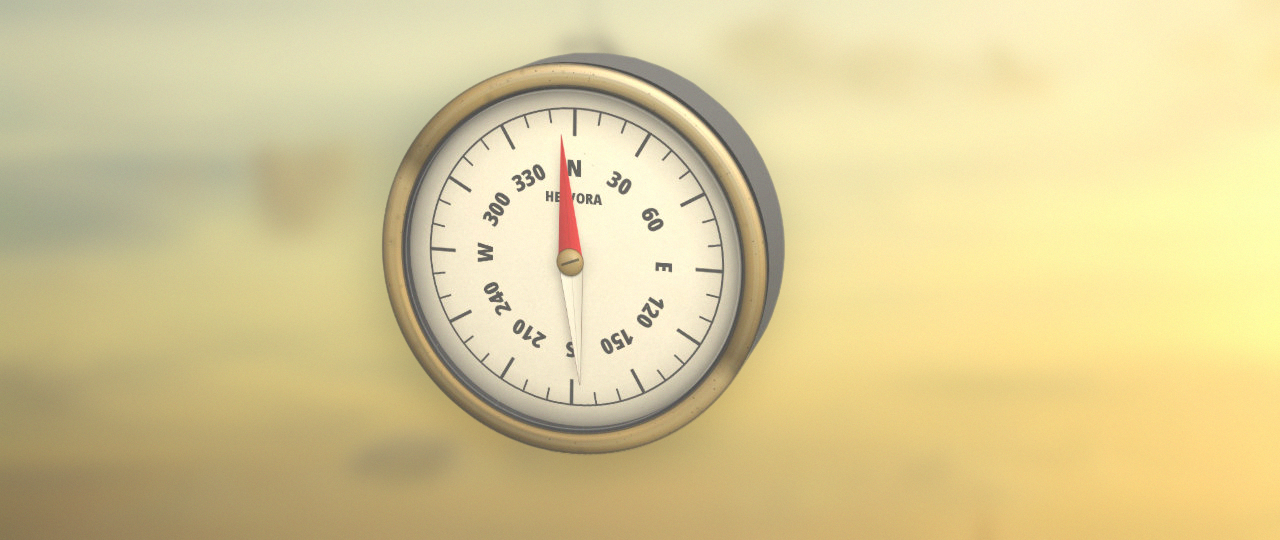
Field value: 355 °
